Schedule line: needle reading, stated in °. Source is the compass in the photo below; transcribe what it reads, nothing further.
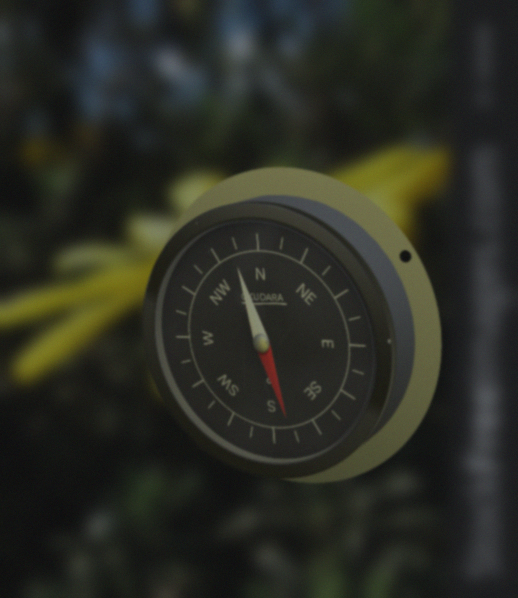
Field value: 165 °
